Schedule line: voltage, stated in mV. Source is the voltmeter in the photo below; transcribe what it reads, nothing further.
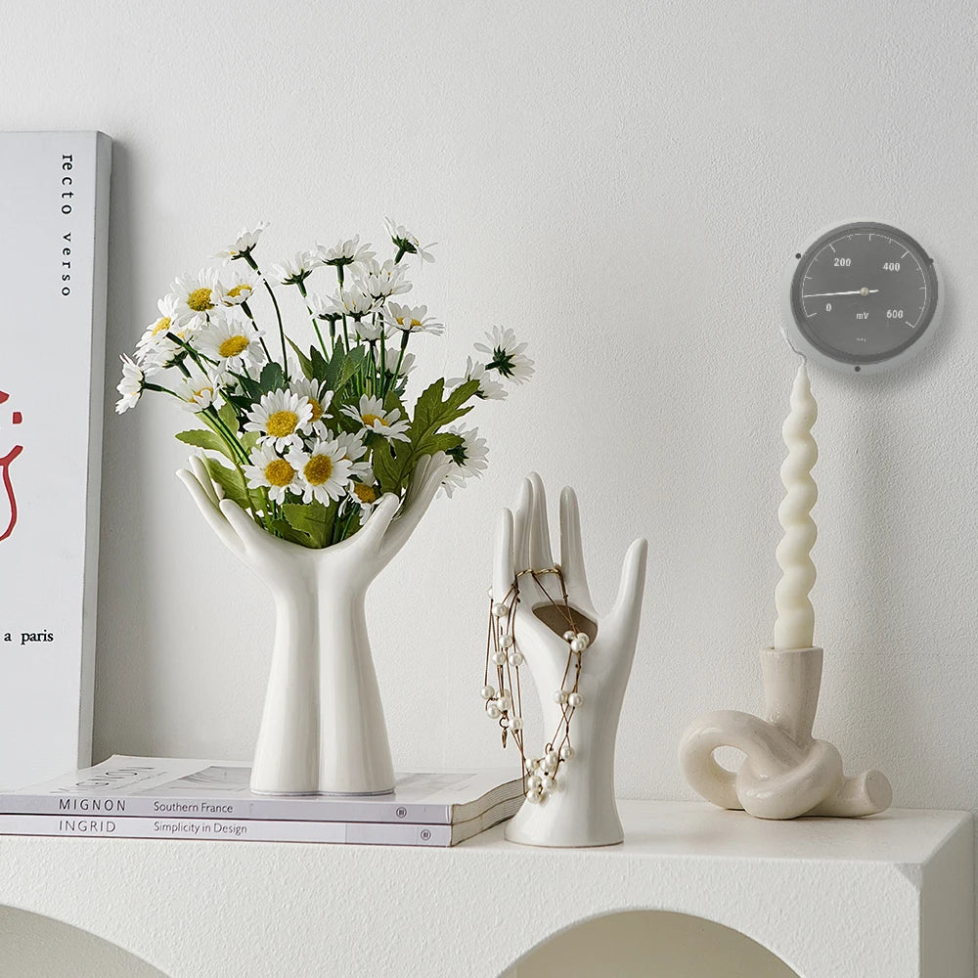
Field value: 50 mV
